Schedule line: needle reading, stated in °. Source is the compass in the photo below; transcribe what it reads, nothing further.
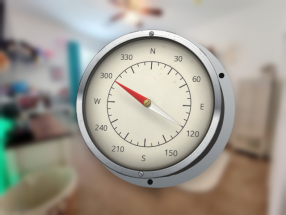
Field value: 300 °
